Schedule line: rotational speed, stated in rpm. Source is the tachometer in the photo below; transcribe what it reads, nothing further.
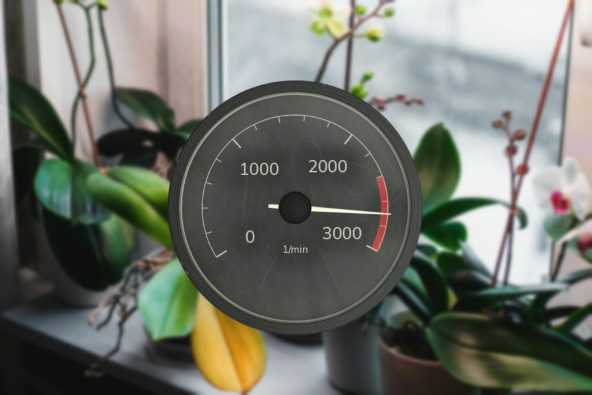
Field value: 2700 rpm
